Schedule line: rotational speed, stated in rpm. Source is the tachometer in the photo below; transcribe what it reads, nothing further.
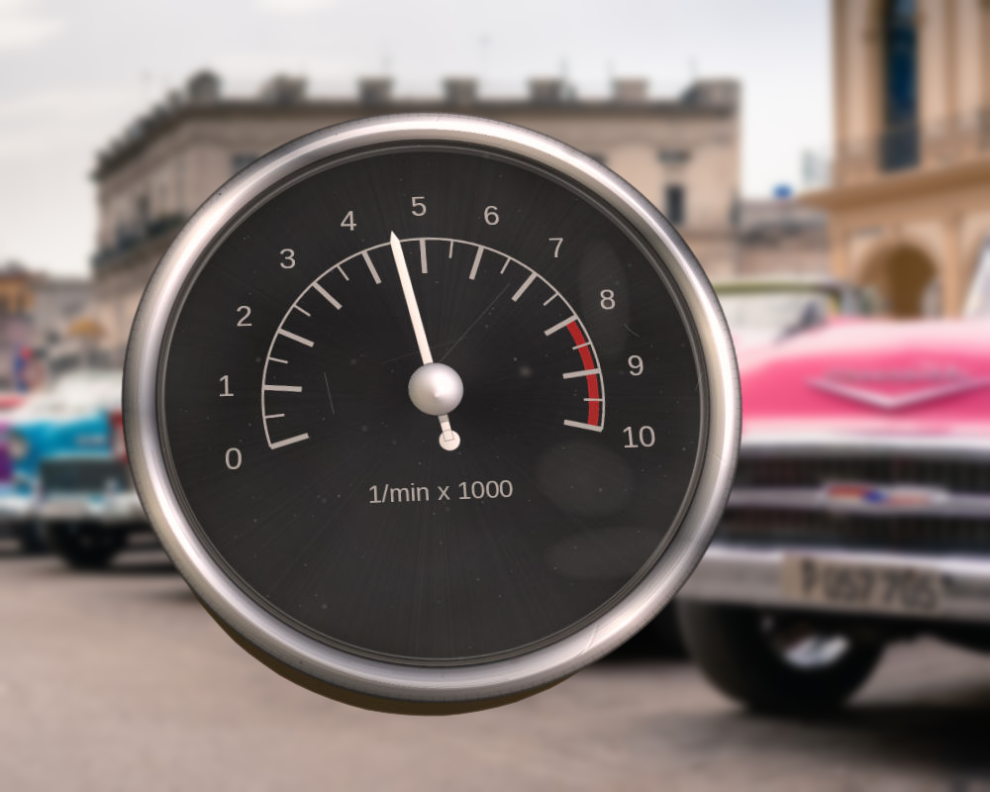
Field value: 4500 rpm
